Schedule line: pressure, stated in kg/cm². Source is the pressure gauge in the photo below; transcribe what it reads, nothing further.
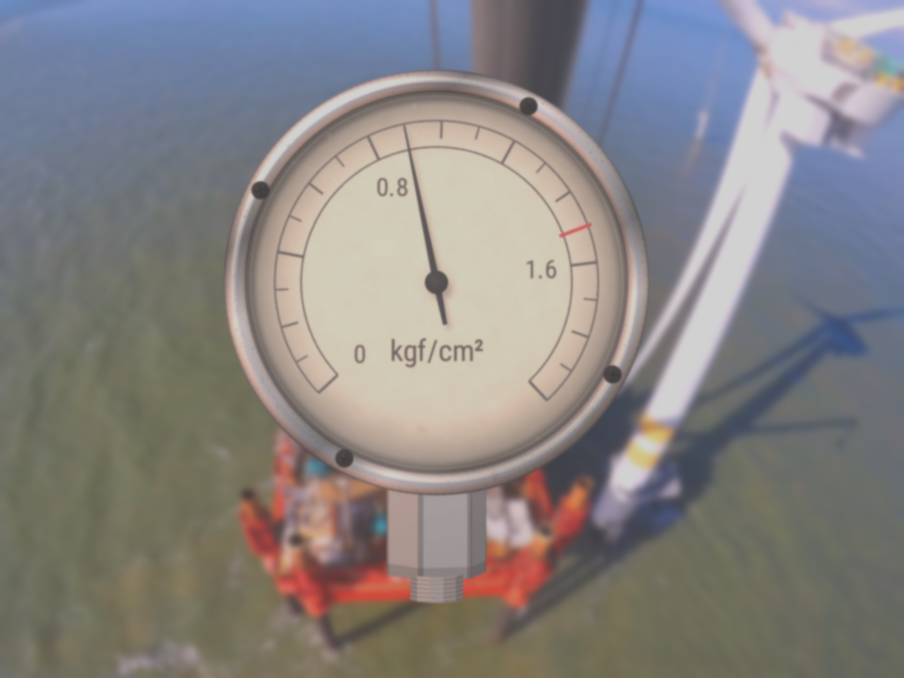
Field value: 0.9 kg/cm²
